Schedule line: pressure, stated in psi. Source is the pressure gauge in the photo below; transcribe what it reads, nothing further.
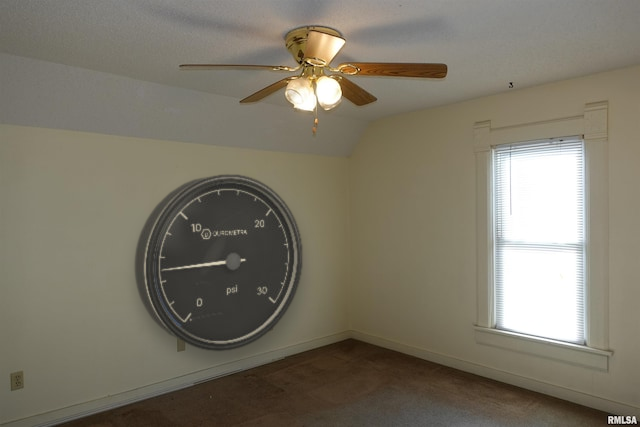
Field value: 5 psi
